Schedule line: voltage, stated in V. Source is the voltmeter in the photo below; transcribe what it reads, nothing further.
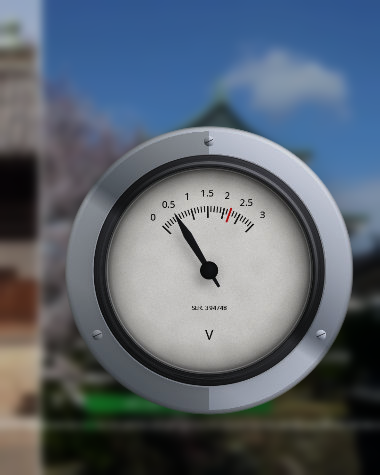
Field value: 0.5 V
